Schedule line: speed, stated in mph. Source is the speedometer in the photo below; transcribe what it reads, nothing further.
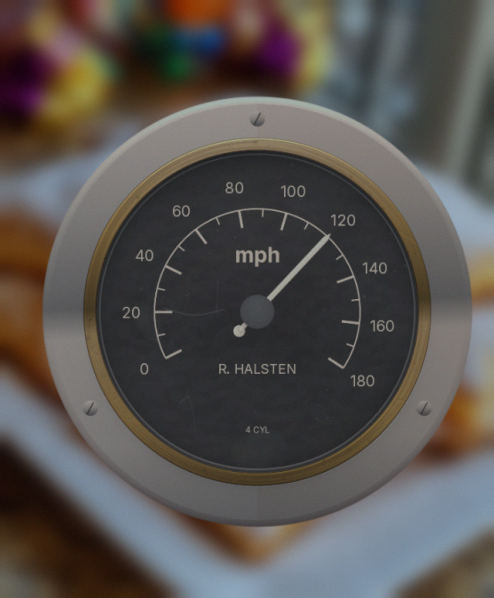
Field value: 120 mph
